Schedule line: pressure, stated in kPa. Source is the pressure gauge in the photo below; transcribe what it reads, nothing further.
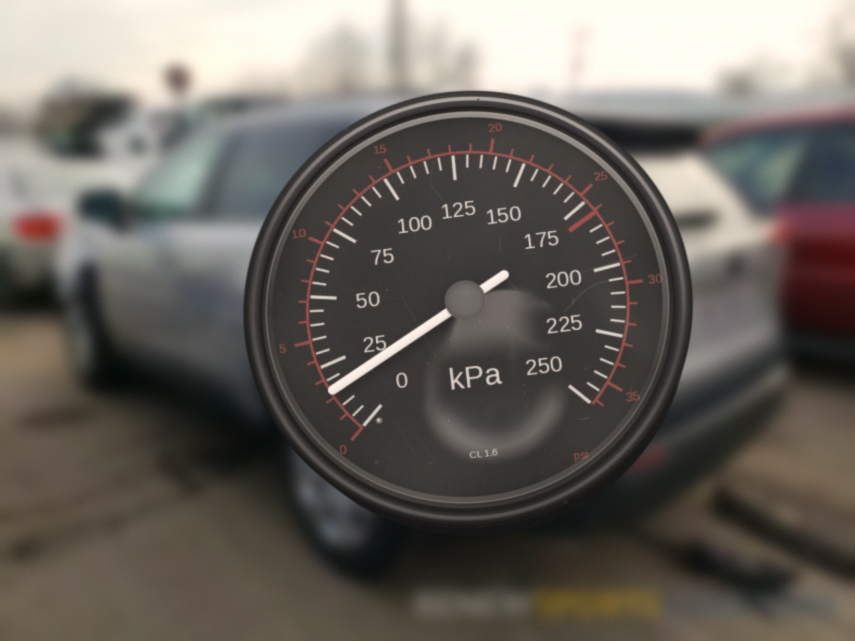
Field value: 15 kPa
